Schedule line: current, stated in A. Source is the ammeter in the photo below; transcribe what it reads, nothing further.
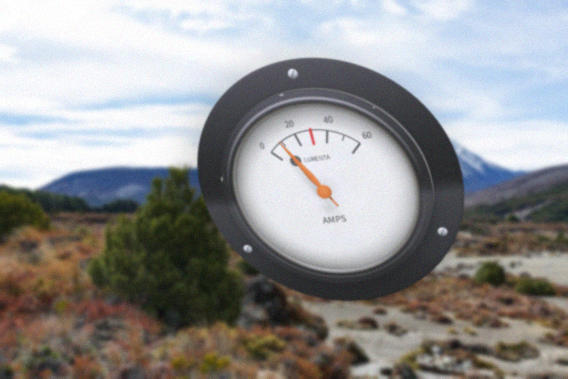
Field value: 10 A
